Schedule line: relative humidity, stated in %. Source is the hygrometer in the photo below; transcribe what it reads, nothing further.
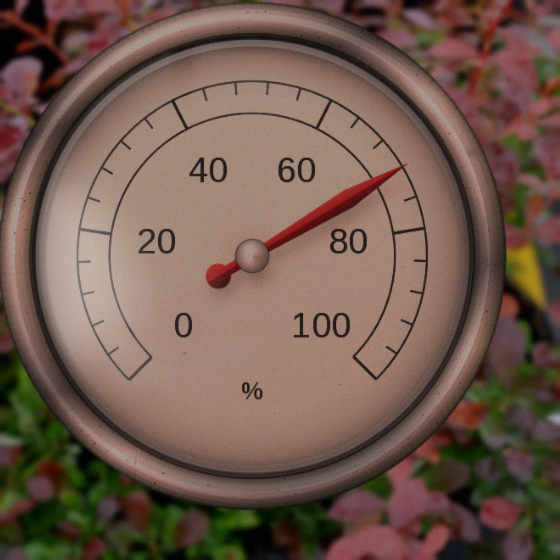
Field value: 72 %
